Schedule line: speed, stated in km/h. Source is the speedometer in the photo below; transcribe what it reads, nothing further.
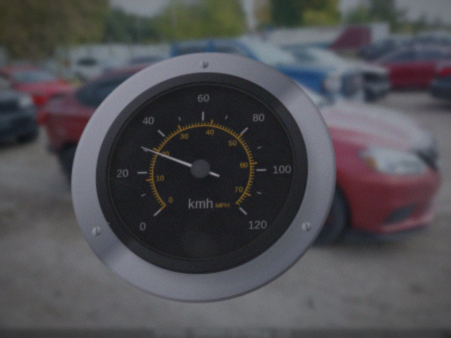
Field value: 30 km/h
